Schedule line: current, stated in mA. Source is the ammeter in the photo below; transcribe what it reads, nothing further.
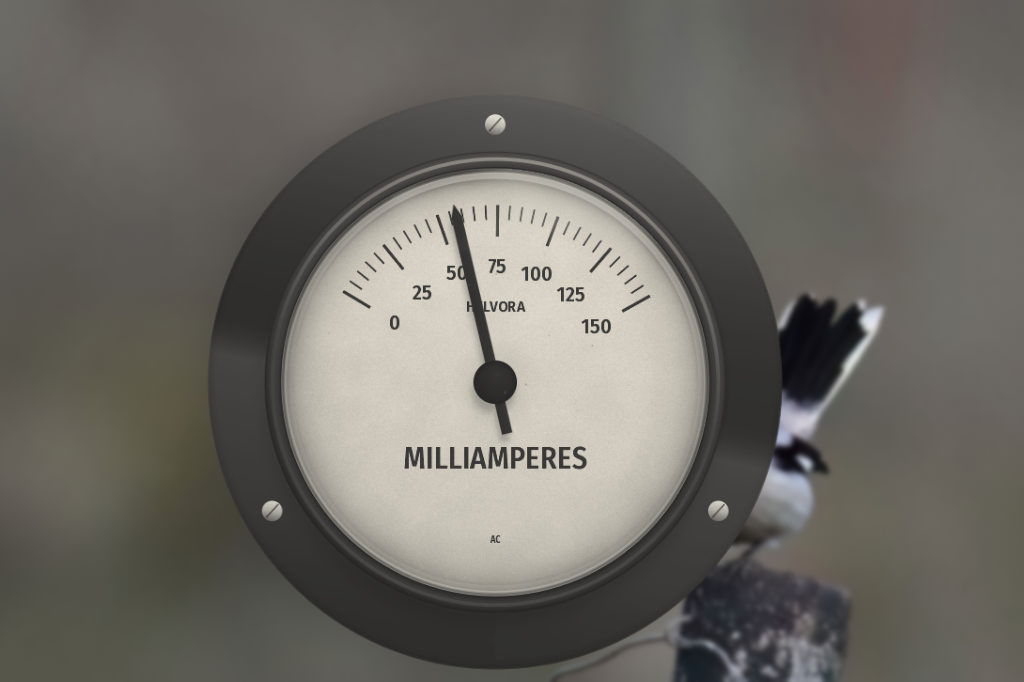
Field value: 57.5 mA
